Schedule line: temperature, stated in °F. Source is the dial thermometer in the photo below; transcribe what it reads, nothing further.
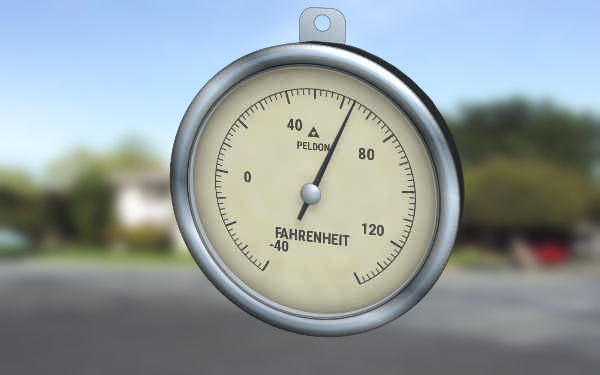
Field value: 64 °F
